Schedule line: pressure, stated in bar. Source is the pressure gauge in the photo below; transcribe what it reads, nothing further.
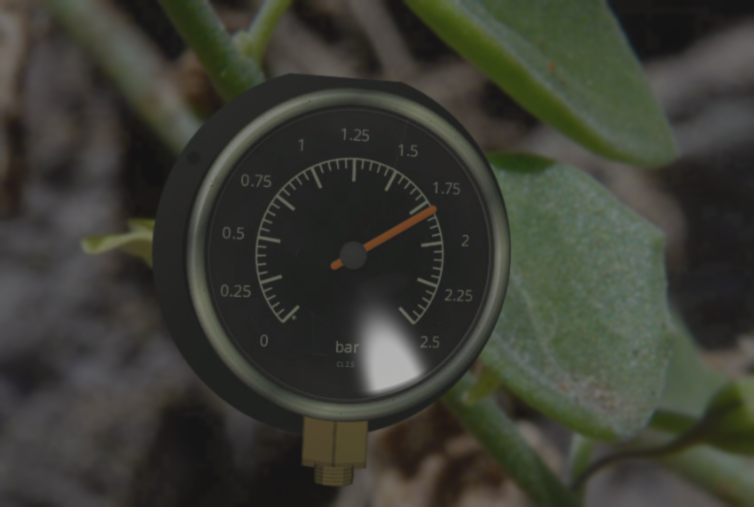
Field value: 1.8 bar
